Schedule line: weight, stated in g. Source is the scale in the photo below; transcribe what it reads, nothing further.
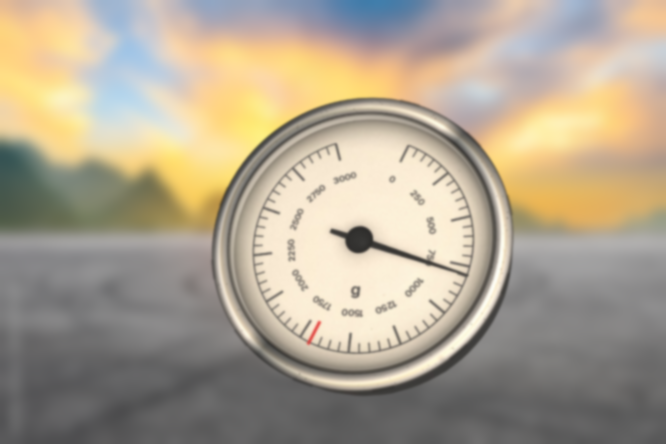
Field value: 800 g
